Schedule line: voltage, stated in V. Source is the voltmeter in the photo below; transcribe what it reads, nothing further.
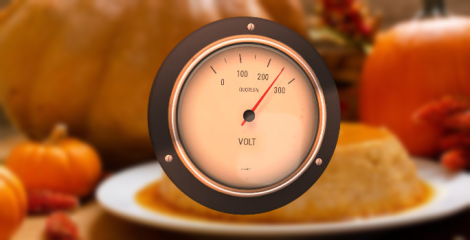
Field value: 250 V
